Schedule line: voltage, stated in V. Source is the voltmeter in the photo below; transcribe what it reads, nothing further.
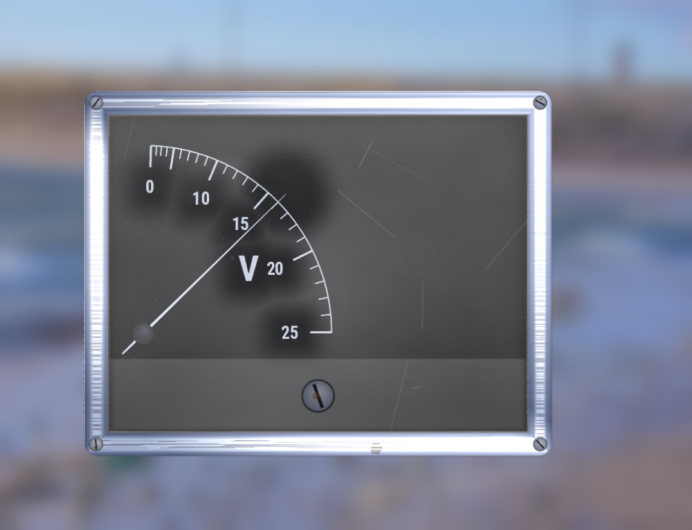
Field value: 16 V
